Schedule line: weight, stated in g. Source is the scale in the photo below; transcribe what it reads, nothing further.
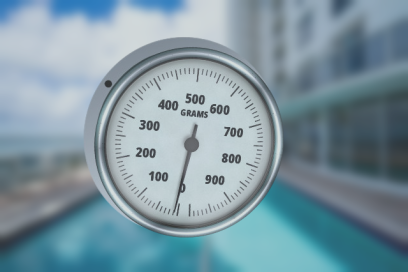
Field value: 10 g
